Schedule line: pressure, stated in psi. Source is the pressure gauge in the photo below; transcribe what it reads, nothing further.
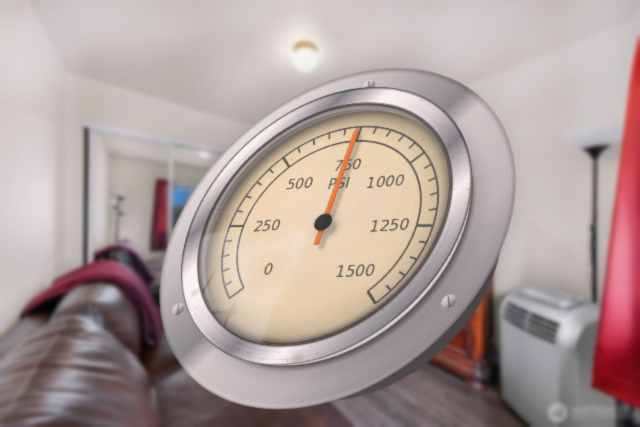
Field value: 750 psi
